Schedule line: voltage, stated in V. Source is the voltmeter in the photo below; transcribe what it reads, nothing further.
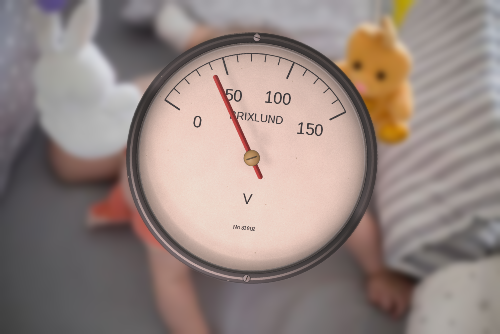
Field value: 40 V
